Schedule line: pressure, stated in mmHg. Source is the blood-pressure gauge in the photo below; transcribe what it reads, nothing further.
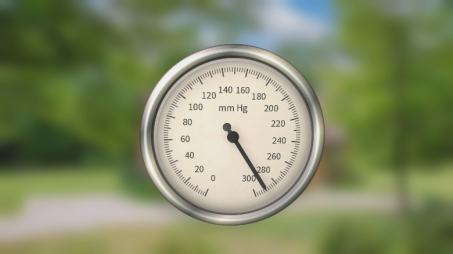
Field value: 290 mmHg
